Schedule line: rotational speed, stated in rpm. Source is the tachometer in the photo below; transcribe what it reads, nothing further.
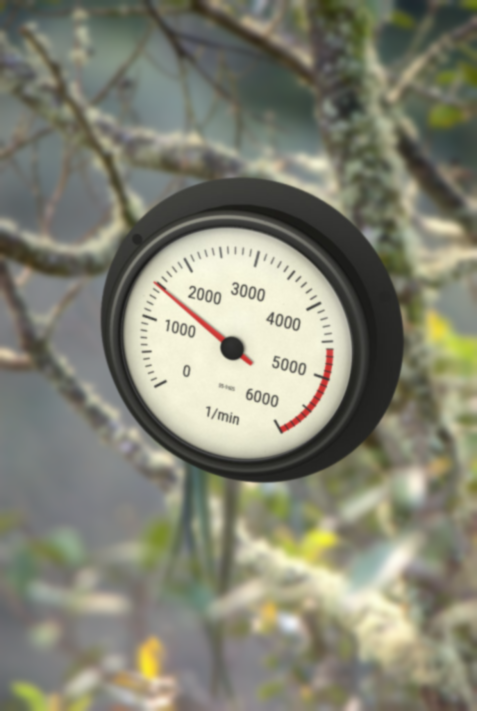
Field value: 1500 rpm
